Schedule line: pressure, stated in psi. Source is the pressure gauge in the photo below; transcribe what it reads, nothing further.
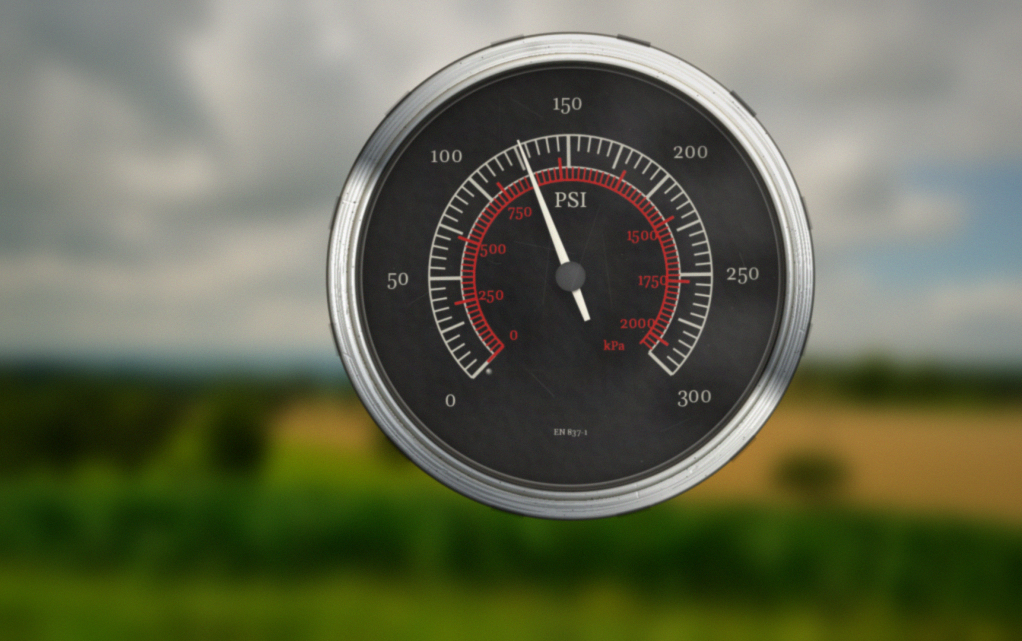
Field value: 127.5 psi
